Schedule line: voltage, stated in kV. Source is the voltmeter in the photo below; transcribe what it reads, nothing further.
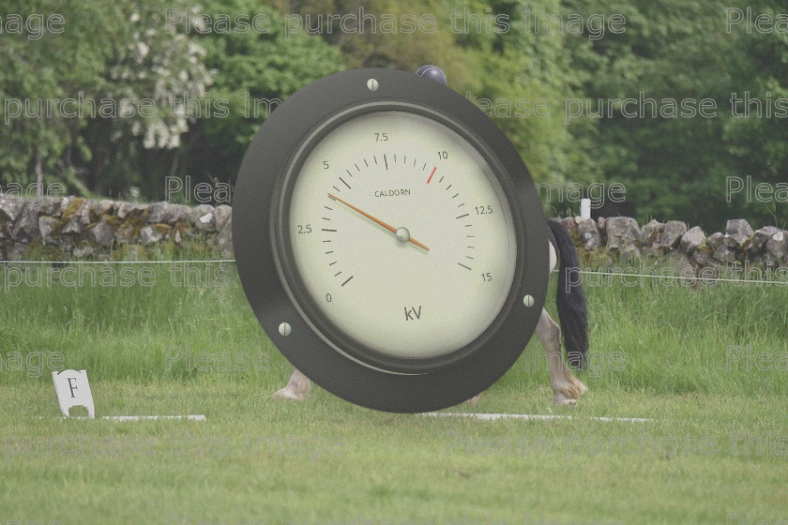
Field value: 4 kV
